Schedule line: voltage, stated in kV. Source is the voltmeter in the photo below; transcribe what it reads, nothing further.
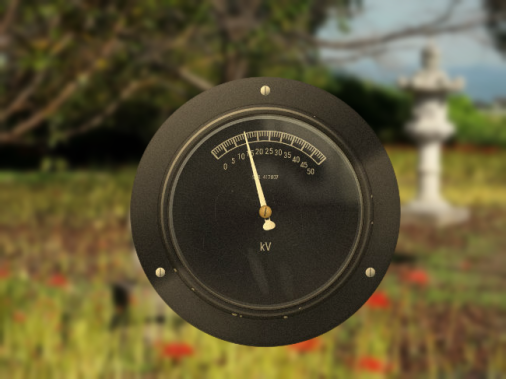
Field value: 15 kV
